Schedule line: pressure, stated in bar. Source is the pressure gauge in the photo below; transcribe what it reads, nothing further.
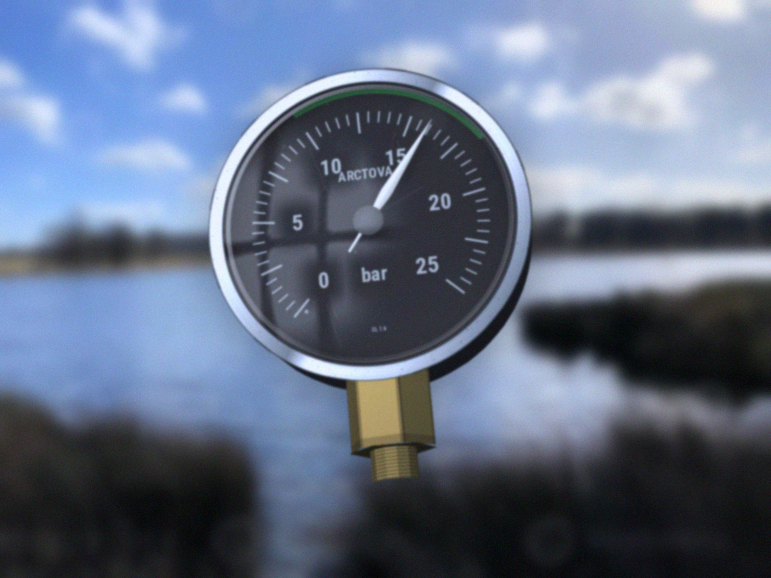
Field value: 16 bar
